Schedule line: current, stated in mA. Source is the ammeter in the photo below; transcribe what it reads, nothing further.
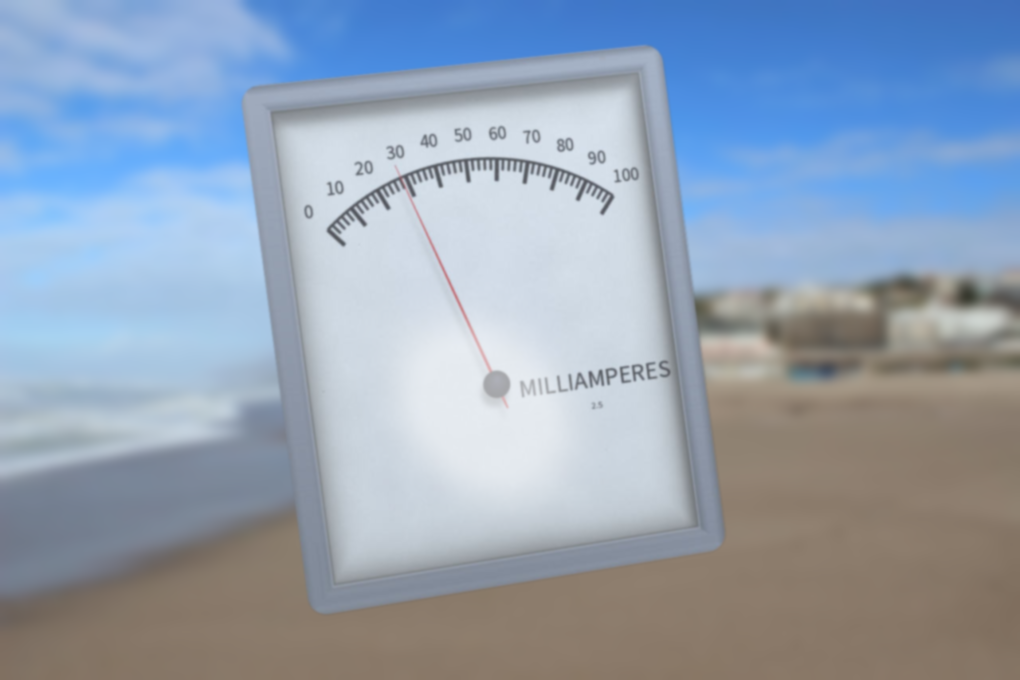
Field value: 28 mA
